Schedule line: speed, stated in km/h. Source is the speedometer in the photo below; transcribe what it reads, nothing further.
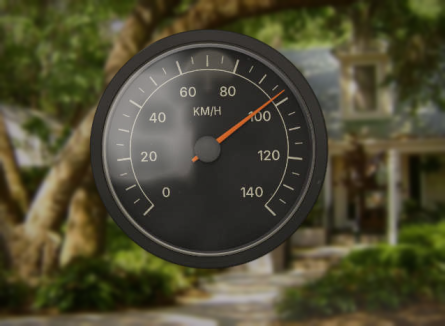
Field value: 97.5 km/h
